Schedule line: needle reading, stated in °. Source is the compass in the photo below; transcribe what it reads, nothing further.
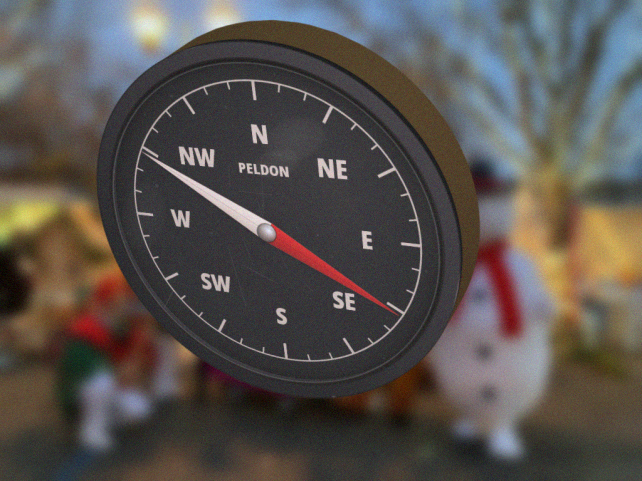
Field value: 120 °
